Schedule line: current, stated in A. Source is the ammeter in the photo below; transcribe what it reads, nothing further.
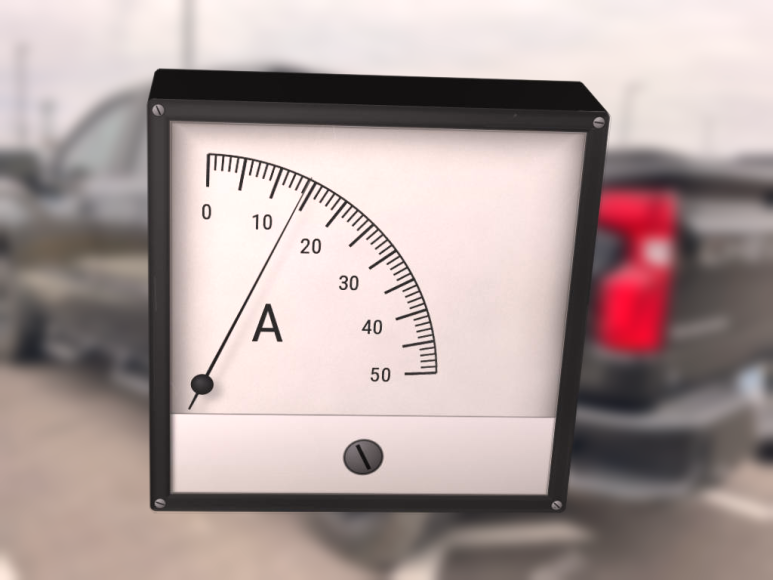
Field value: 14 A
